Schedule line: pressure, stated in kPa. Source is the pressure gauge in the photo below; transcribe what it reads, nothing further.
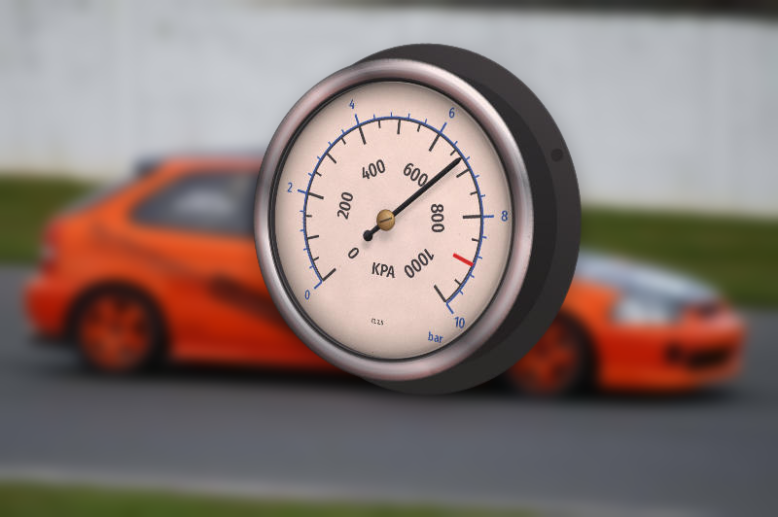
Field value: 675 kPa
